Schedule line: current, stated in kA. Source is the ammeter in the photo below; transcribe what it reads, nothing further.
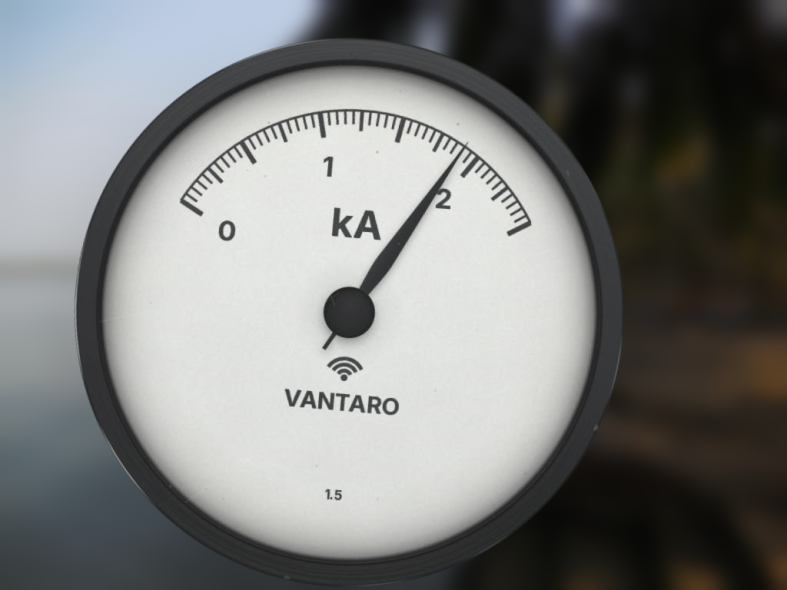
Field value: 1.9 kA
